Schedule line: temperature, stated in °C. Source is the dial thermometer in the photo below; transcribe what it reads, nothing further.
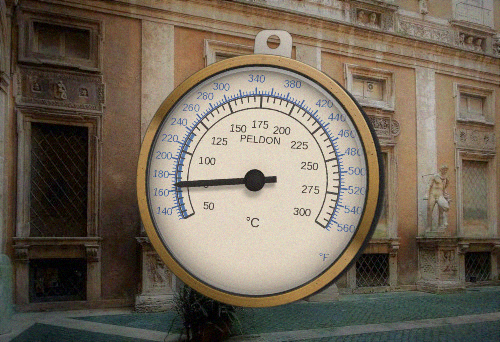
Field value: 75 °C
